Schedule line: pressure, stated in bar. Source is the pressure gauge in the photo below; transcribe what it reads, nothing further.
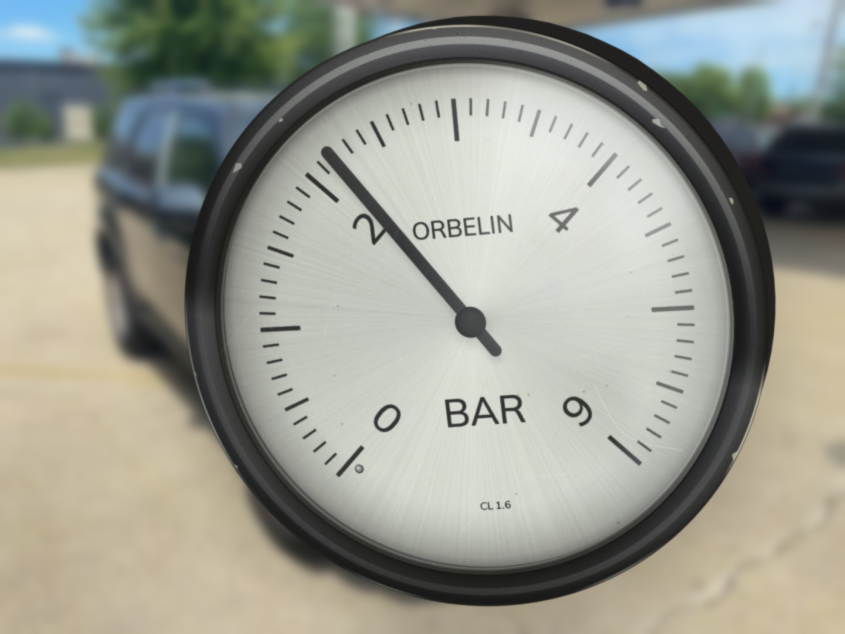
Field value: 2.2 bar
